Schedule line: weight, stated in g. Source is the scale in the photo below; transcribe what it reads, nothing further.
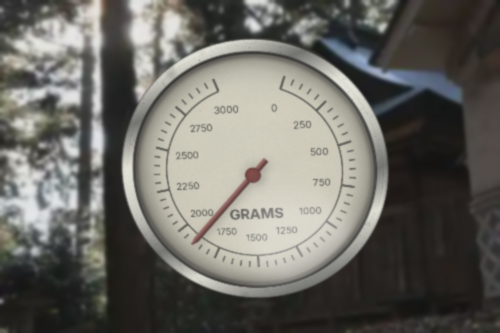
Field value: 1900 g
